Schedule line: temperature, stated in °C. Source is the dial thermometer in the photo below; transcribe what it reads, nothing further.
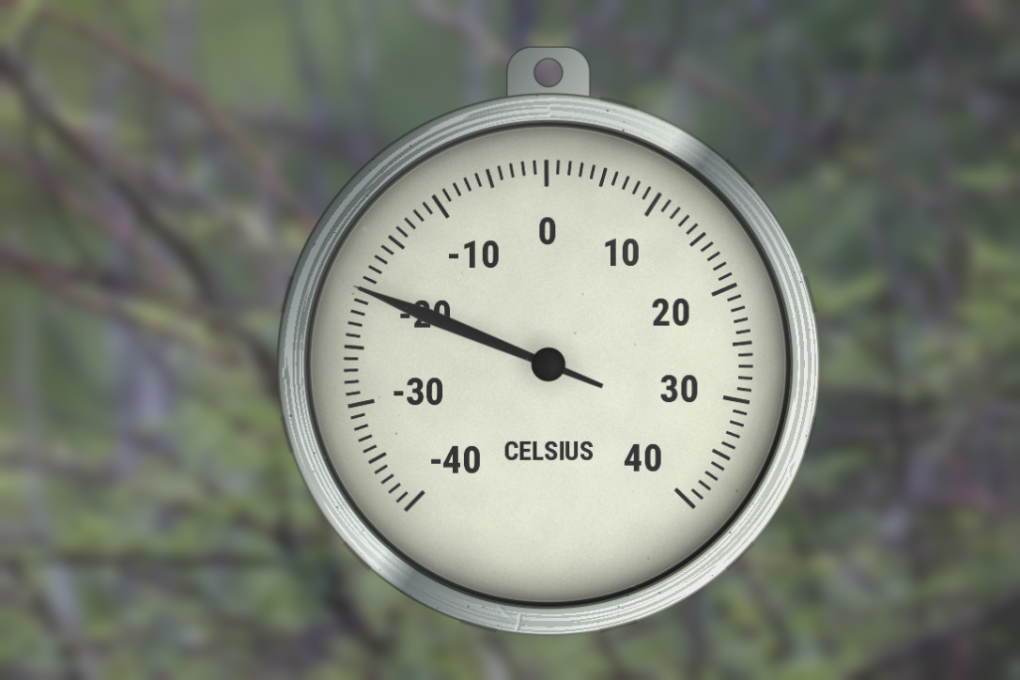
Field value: -20 °C
